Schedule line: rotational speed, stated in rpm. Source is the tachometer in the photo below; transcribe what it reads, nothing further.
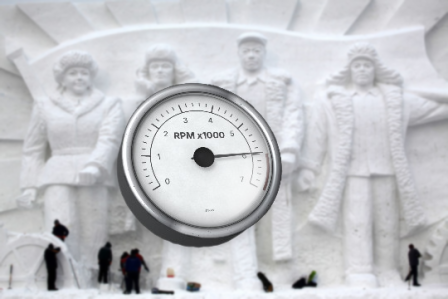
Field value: 6000 rpm
